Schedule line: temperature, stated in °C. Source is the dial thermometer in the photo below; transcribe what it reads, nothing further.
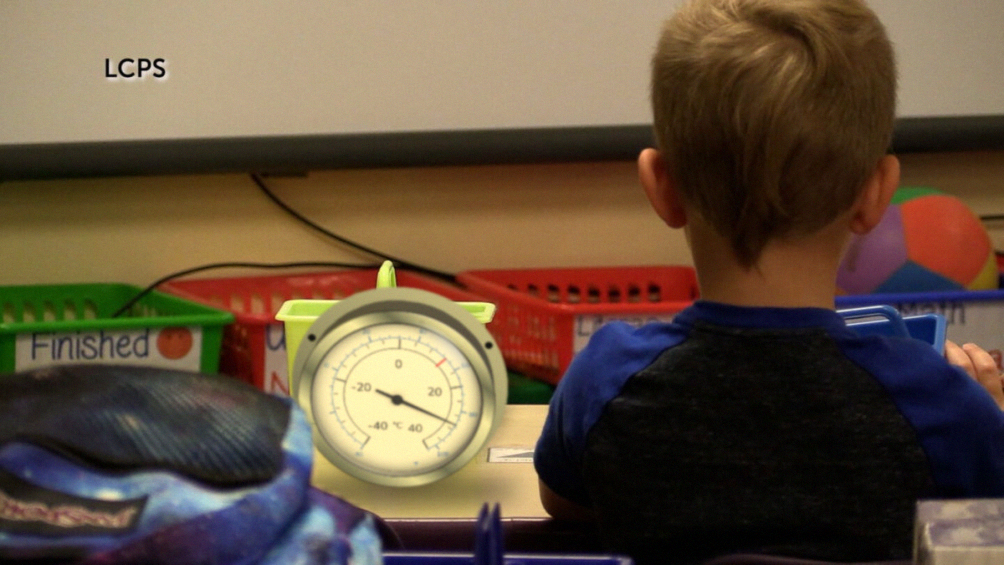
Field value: 30 °C
